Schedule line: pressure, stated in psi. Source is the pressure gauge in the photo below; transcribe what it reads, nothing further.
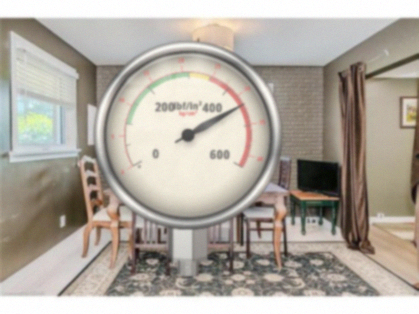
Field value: 450 psi
